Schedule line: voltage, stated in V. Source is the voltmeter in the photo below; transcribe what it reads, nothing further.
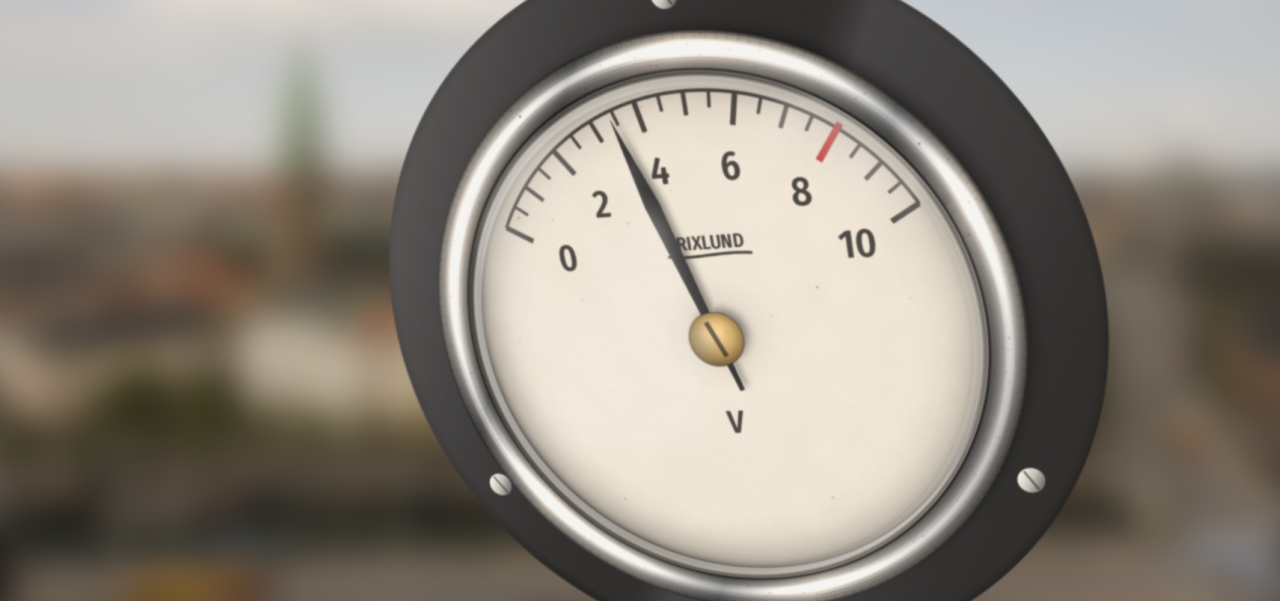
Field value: 3.5 V
